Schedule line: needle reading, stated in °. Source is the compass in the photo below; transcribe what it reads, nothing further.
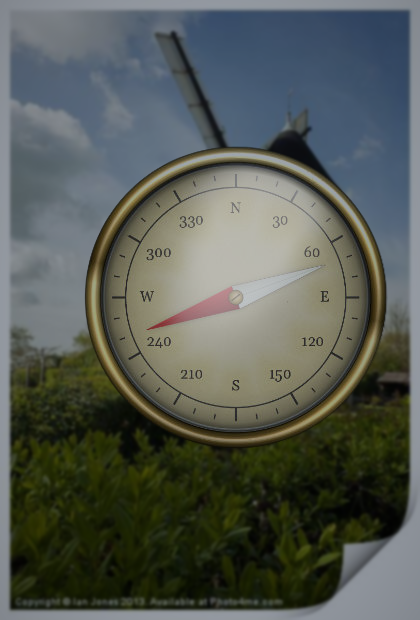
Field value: 250 °
